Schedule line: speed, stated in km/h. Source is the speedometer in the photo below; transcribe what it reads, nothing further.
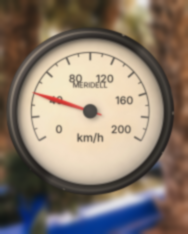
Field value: 40 km/h
